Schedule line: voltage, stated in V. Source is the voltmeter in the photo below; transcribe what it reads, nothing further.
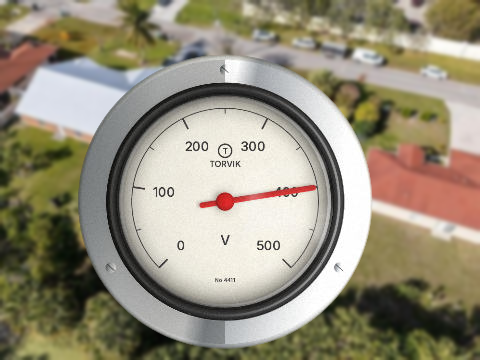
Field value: 400 V
